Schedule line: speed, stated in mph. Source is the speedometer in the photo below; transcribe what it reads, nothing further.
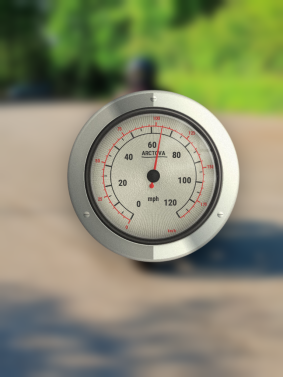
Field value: 65 mph
